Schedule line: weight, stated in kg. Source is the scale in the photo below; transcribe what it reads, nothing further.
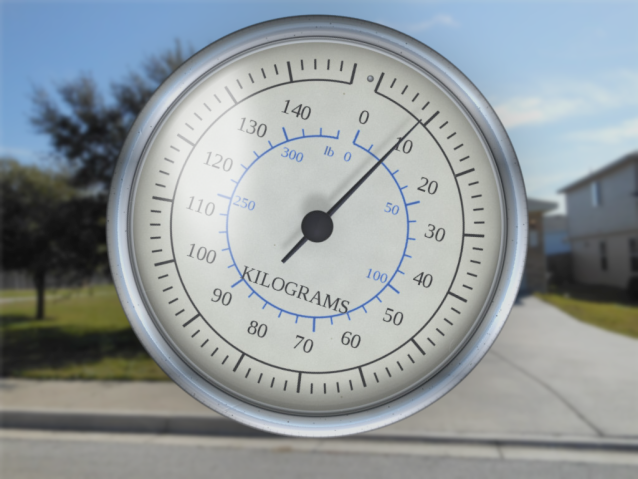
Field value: 9 kg
